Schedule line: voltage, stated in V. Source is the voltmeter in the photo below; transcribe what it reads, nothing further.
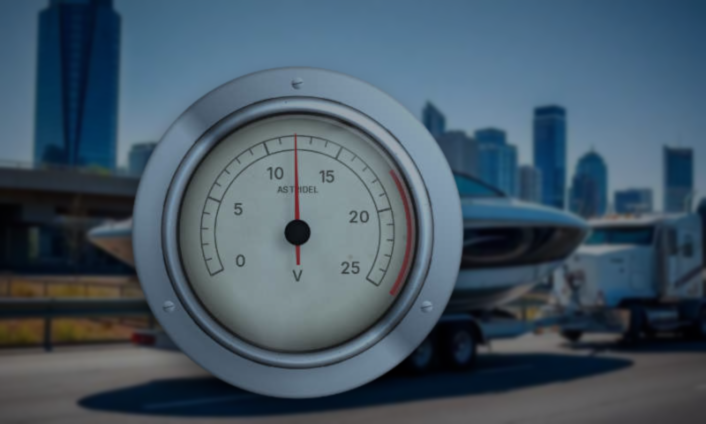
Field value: 12 V
